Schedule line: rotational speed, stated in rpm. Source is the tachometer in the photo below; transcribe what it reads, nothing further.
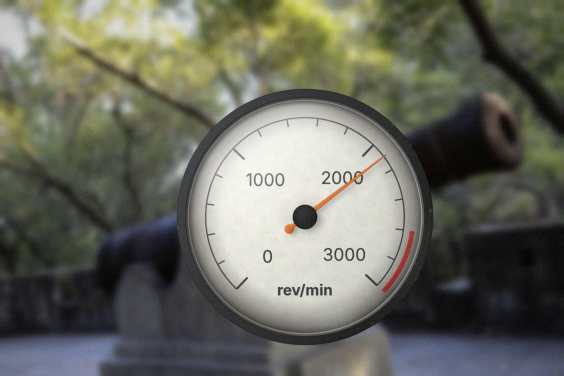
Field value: 2100 rpm
